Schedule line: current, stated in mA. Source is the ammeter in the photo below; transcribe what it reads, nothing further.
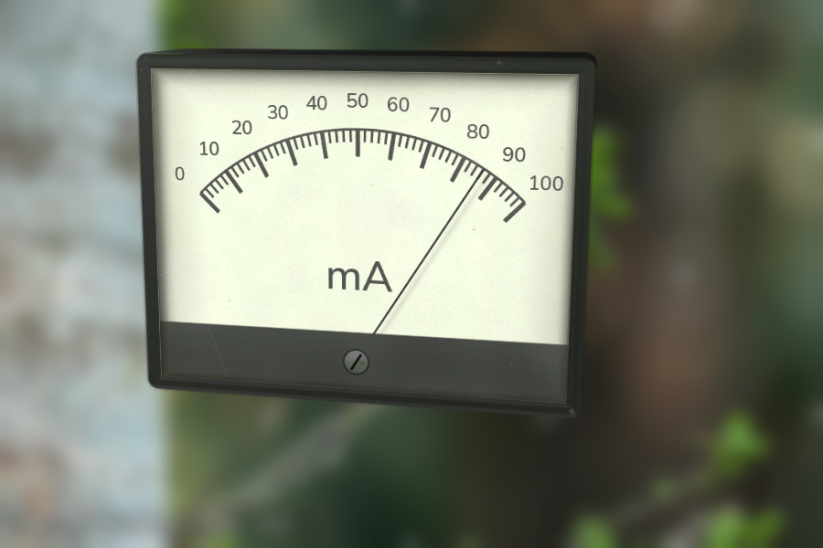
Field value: 86 mA
